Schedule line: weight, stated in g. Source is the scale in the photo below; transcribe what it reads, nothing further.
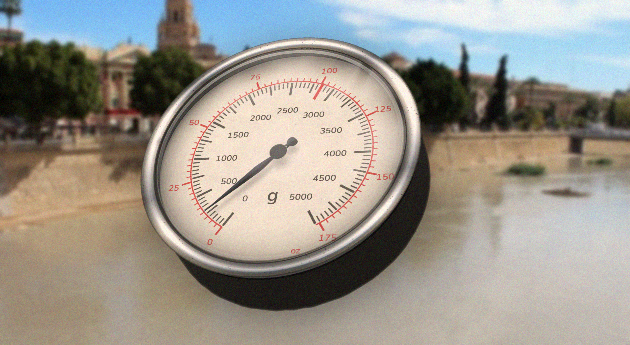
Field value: 250 g
